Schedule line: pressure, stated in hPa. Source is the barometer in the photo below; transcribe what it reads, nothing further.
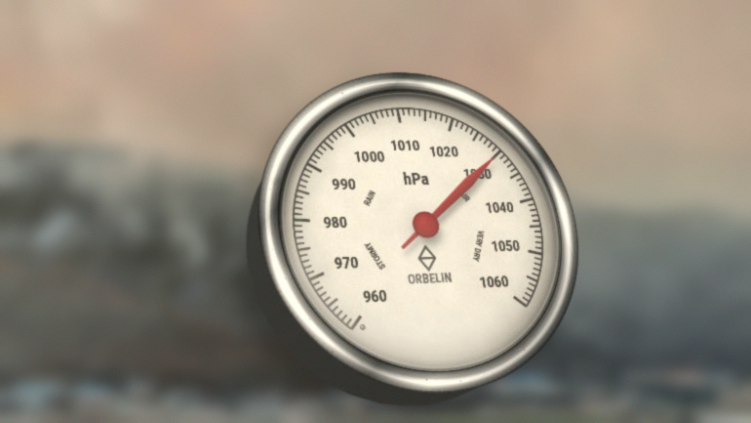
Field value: 1030 hPa
